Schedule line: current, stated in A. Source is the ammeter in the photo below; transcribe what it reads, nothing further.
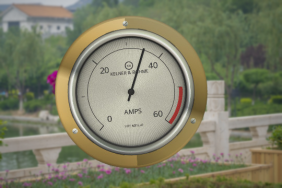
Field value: 35 A
